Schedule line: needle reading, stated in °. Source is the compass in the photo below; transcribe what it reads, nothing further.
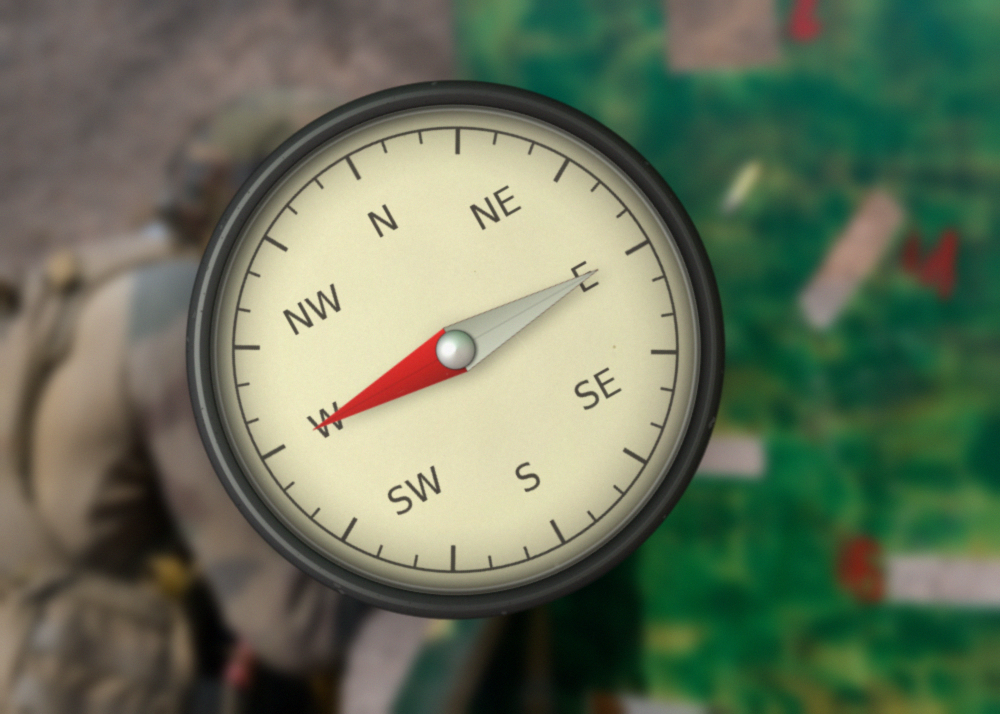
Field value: 270 °
